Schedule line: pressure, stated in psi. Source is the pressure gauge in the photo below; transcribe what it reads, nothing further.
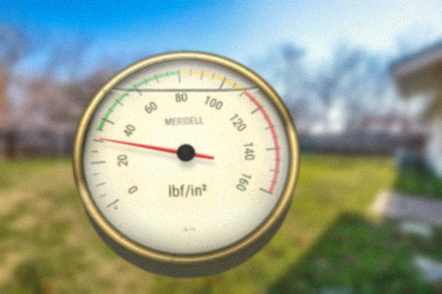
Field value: 30 psi
